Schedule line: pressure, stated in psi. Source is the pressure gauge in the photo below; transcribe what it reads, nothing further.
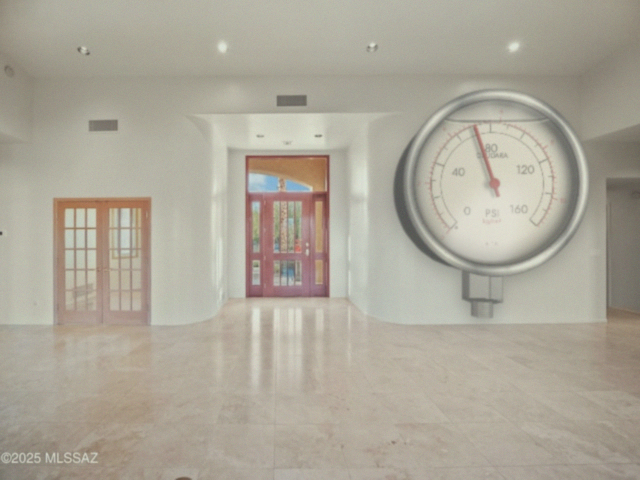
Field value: 70 psi
